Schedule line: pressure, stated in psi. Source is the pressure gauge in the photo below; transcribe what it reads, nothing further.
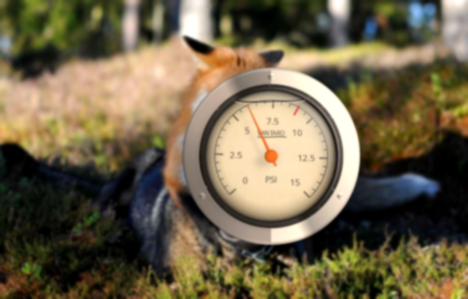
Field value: 6 psi
